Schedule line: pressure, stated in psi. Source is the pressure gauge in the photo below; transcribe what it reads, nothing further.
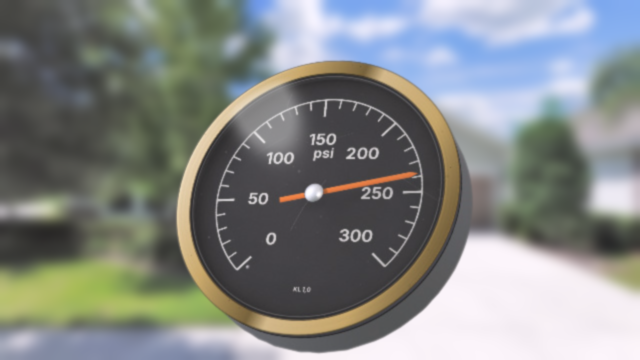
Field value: 240 psi
